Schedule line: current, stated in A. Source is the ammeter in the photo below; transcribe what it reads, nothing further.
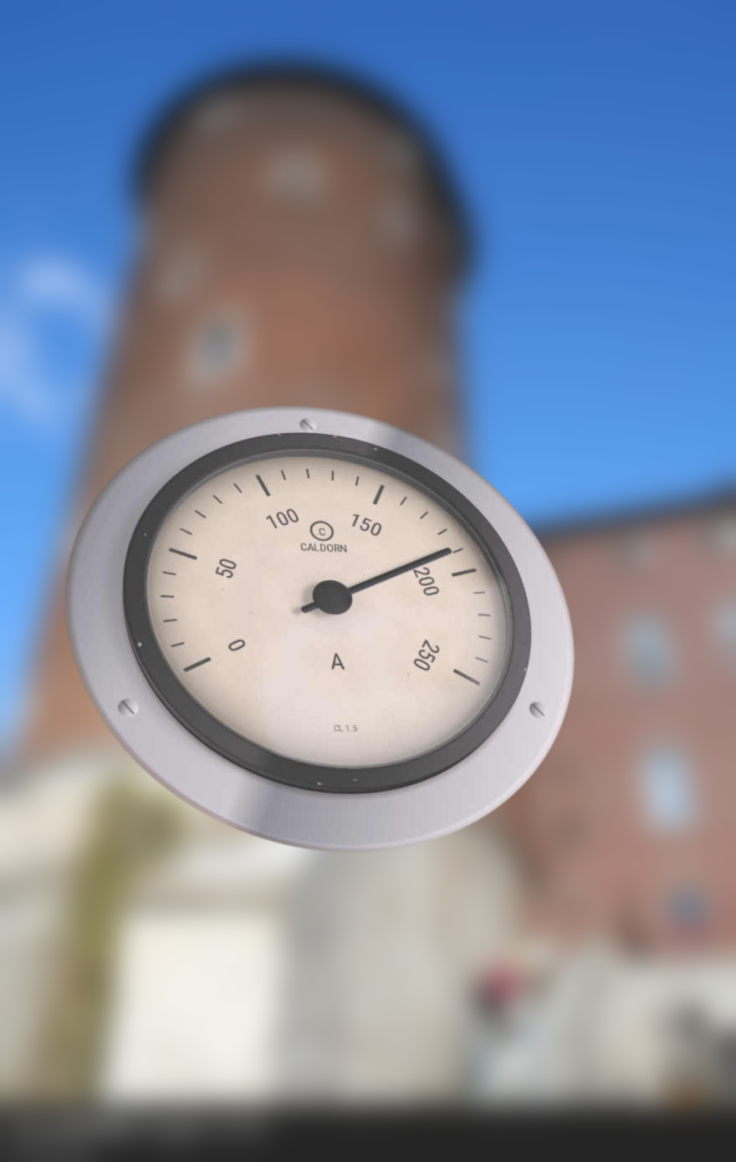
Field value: 190 A
